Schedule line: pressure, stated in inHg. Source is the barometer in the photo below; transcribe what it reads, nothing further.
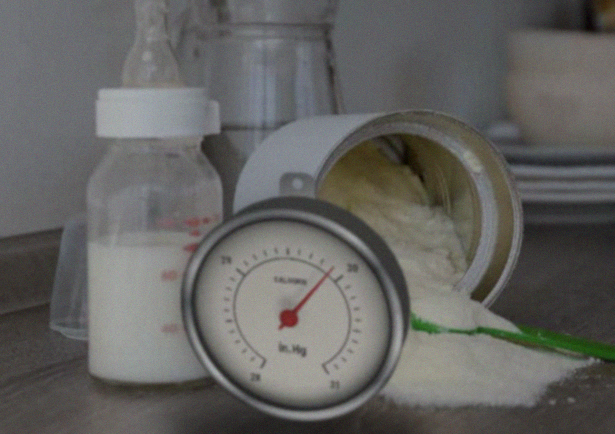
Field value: 29.9 inHg
